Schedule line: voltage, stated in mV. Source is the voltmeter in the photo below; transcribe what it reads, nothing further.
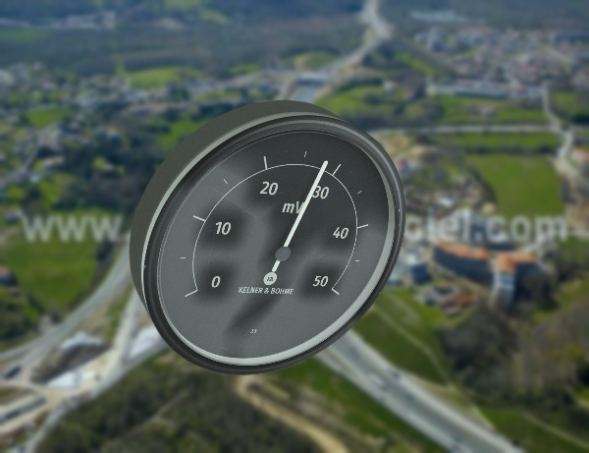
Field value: 27.5 mV
